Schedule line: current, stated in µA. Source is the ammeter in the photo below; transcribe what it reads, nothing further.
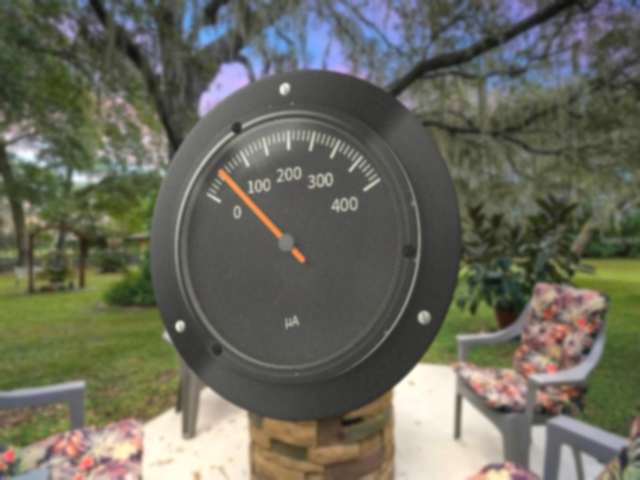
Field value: 50 µA
